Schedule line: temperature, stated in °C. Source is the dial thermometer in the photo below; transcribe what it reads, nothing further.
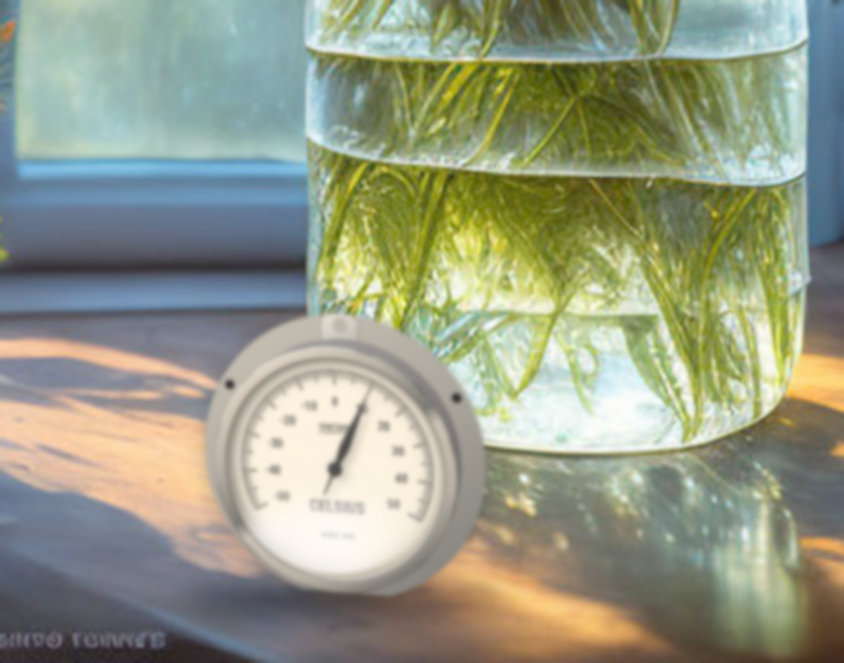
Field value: 10 °C
